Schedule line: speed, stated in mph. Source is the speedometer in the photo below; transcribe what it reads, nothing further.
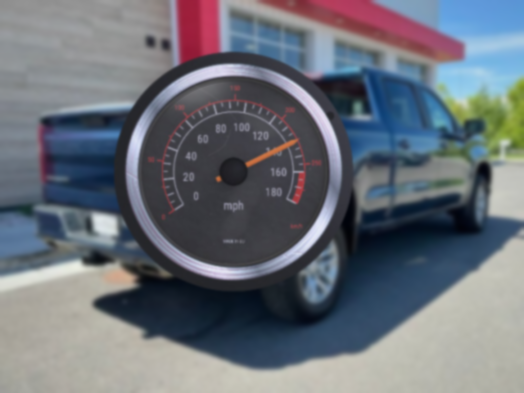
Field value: 140 mph
